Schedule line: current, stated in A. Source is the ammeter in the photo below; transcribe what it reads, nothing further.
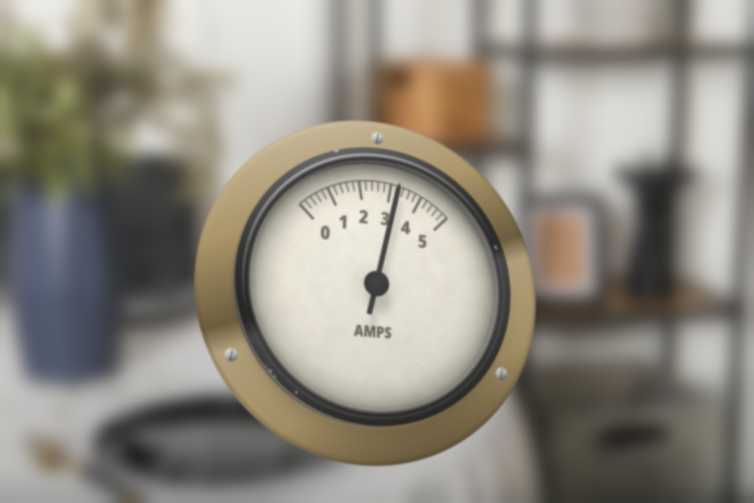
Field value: 3.2 A
